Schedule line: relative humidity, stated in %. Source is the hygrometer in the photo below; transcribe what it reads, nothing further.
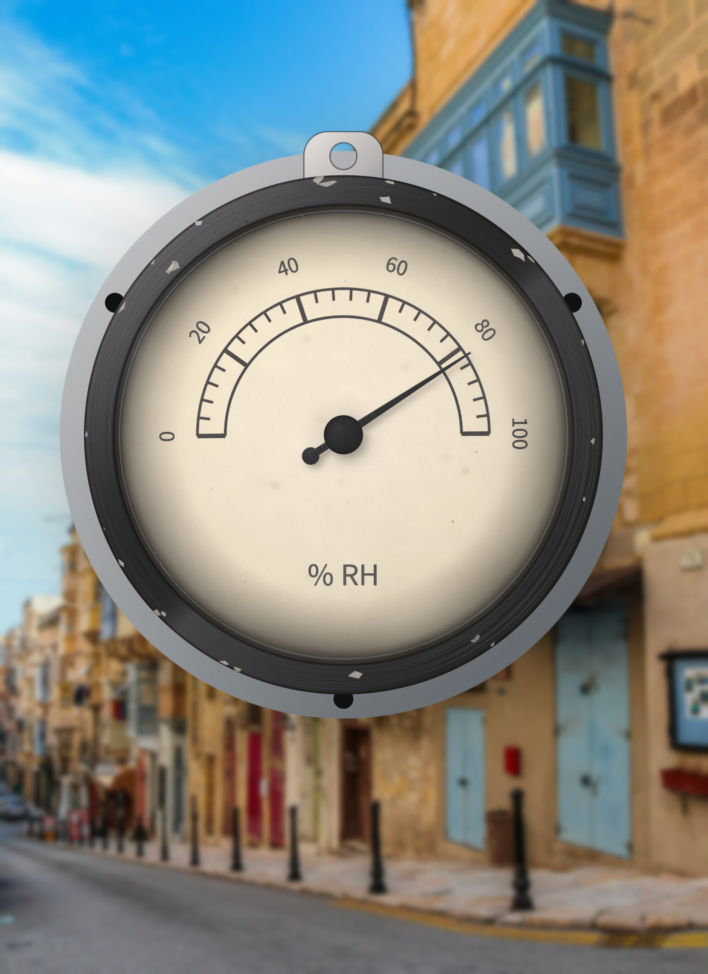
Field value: 82 %
